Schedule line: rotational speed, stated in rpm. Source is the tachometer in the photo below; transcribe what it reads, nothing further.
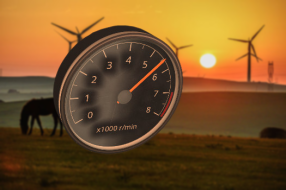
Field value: 5500 rpm
